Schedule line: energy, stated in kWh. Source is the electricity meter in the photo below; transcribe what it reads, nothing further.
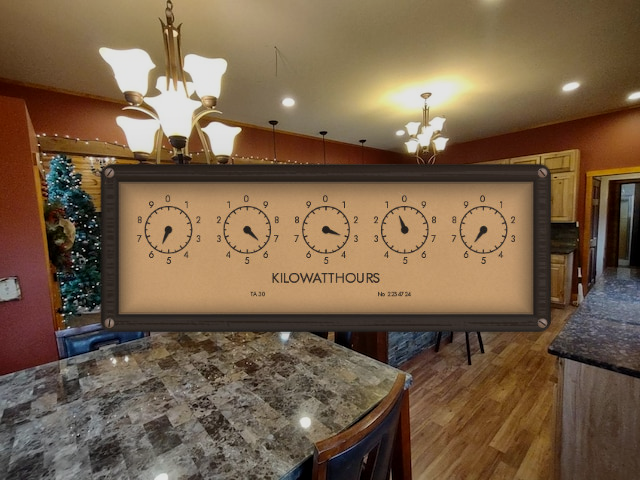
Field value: 56306 kWh
